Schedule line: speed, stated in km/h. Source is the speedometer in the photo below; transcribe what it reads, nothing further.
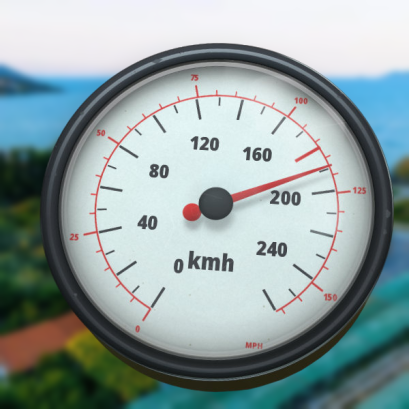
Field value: 190 km/h
